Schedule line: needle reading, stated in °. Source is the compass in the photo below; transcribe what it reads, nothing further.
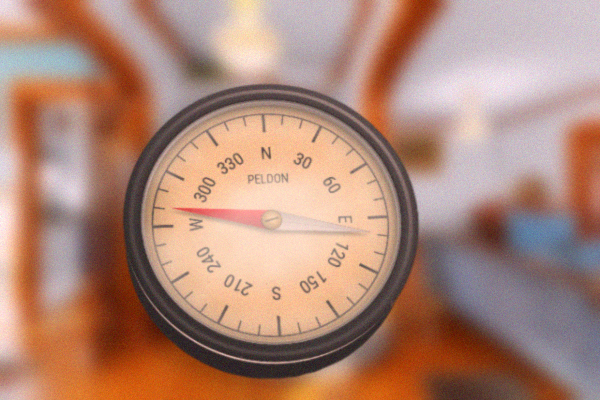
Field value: 280 °
